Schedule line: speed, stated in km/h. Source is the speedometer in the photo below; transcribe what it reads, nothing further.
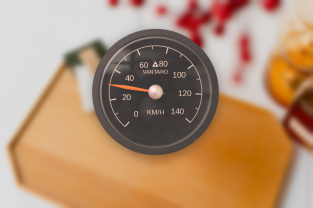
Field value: 30 km/h
